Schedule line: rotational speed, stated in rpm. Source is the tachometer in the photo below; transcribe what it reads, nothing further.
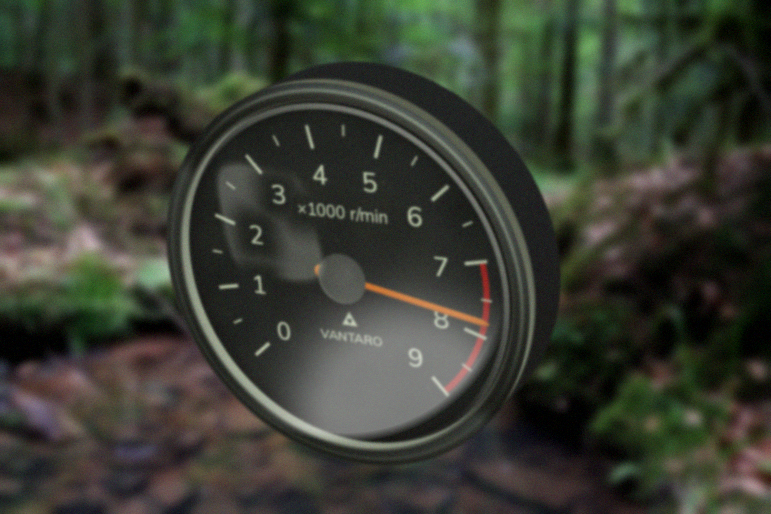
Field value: 7750 rpm
